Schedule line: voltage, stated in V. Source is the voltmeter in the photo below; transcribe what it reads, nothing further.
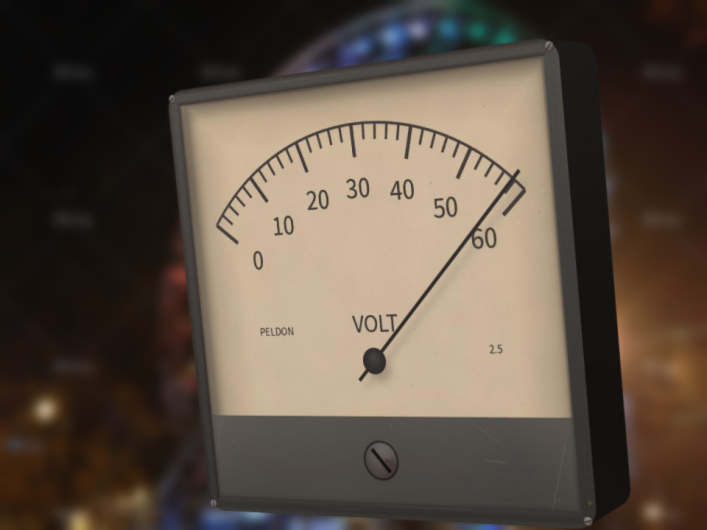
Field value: 58 V
